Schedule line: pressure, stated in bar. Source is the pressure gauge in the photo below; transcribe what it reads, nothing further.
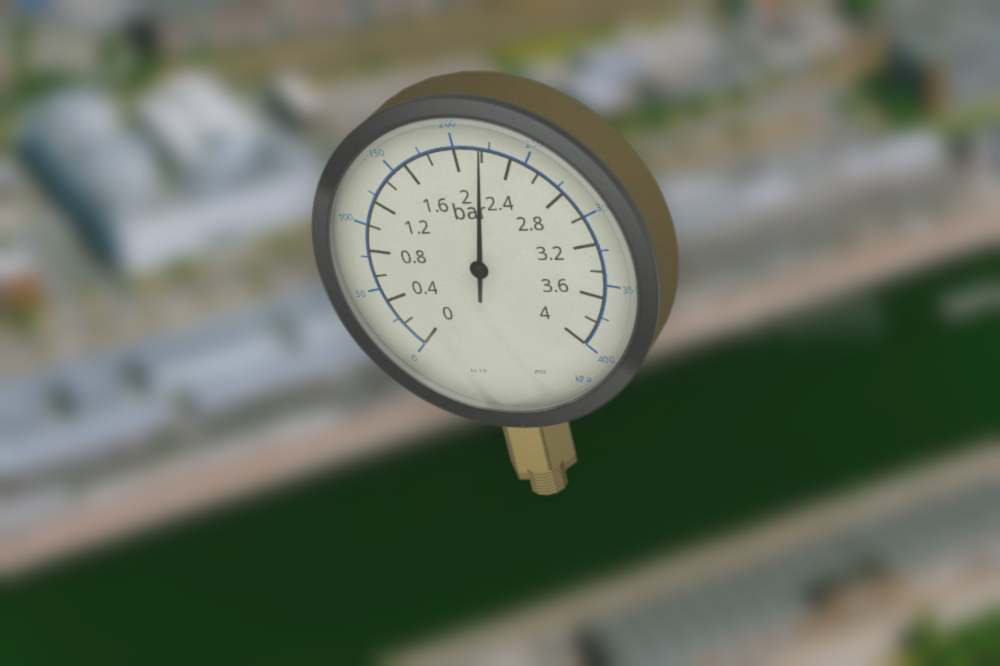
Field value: 2.2 bar
